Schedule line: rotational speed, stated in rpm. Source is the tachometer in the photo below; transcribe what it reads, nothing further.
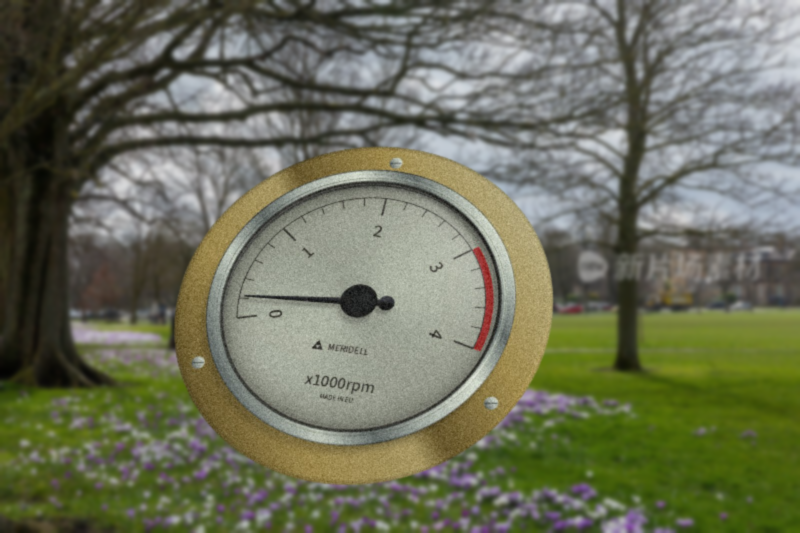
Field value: 200 rpm
